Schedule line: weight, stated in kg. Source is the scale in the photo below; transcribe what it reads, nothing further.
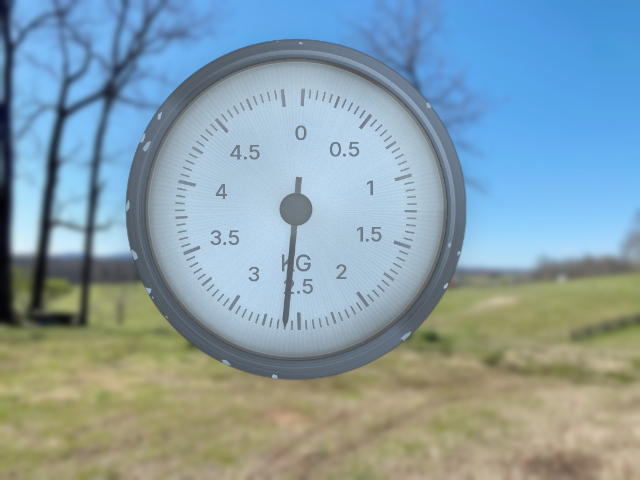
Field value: 2.6 kg
